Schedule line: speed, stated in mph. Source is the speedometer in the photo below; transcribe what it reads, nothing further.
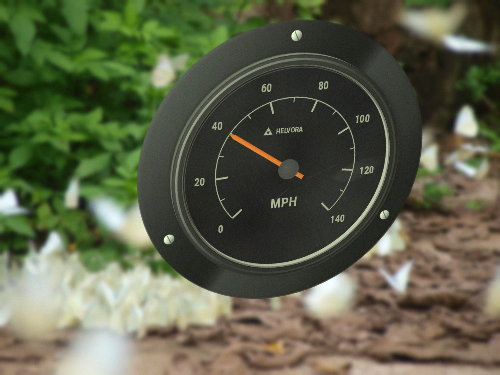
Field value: 40 mph
